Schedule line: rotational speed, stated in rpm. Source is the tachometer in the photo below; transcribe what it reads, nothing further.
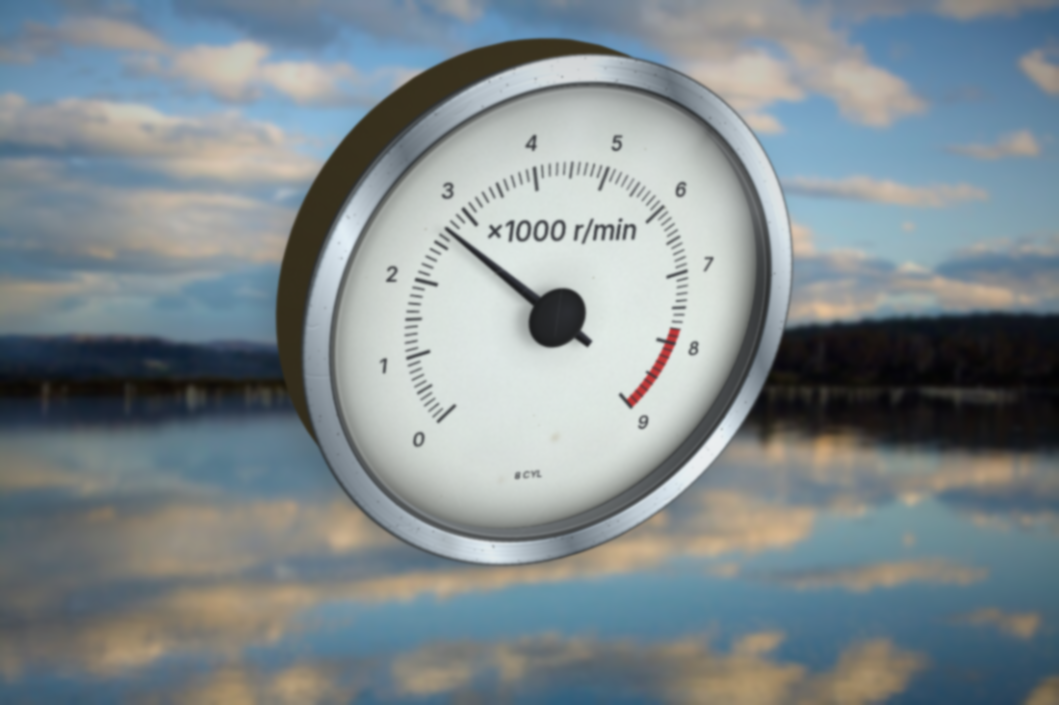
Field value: 2700 rpm
